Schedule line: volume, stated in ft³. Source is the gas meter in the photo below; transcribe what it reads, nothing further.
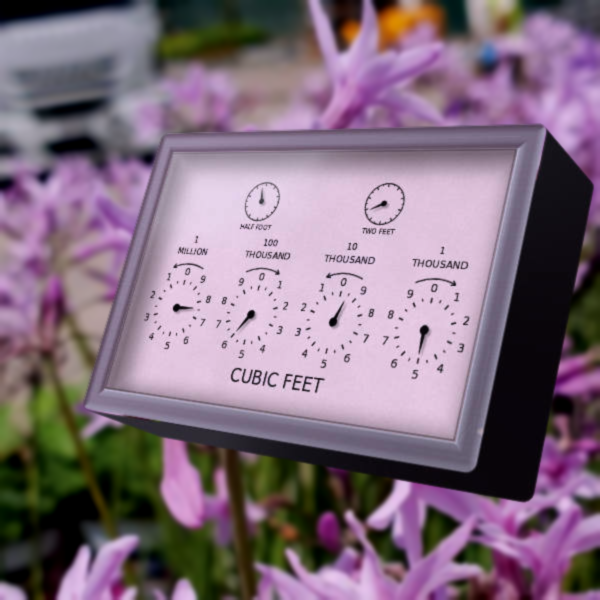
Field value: 759500 ft³
